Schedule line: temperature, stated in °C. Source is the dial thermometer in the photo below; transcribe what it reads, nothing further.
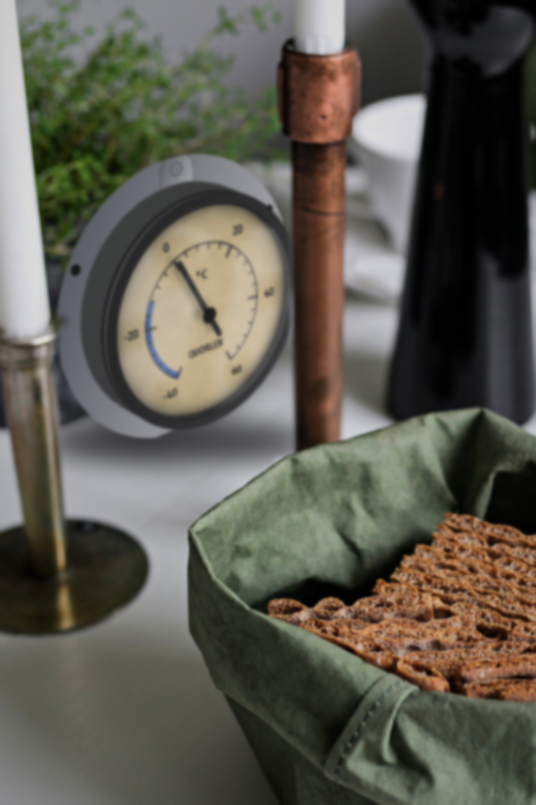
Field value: 0 °C
